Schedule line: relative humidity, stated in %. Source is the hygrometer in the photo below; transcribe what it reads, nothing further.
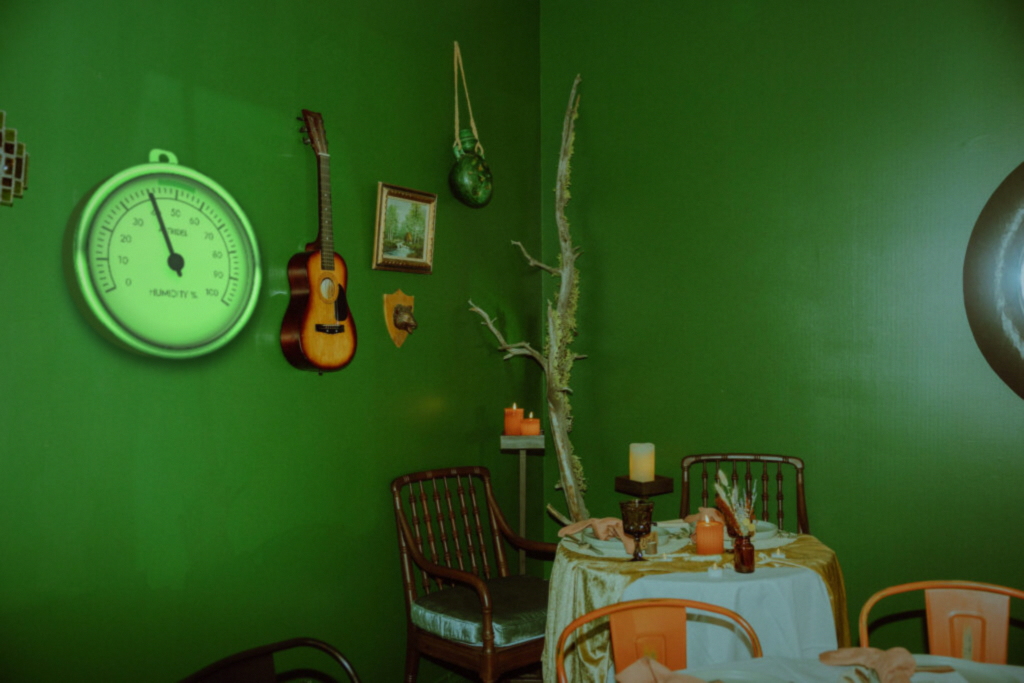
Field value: 40 %
